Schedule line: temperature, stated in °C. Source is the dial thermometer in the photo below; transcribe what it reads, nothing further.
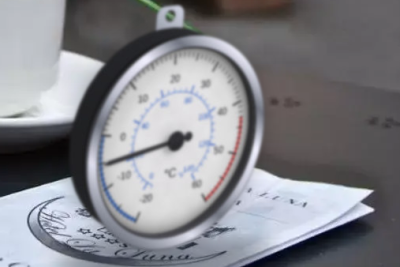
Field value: -5 °C
